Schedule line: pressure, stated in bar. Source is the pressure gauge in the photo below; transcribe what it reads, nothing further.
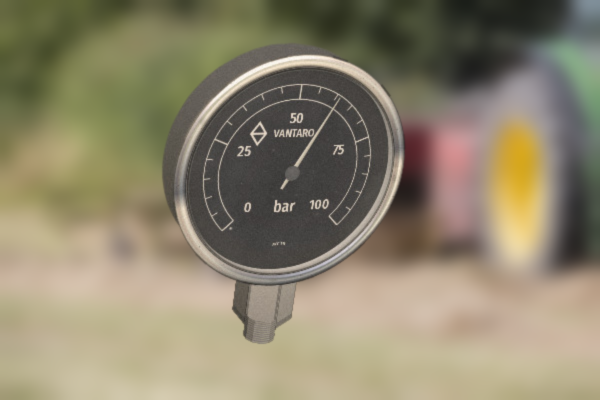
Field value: 60 bar
